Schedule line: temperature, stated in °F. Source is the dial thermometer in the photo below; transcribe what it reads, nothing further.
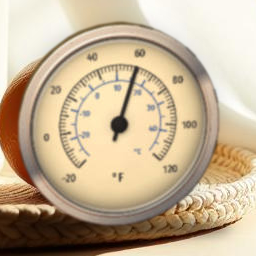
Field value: 60 °F
